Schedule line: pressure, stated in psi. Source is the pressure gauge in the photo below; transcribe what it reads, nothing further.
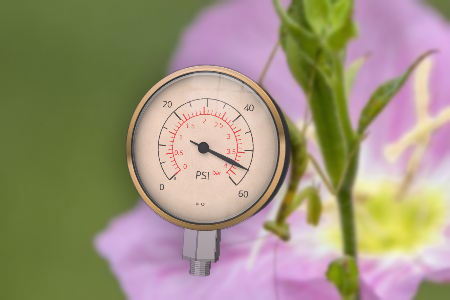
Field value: 55 psi
